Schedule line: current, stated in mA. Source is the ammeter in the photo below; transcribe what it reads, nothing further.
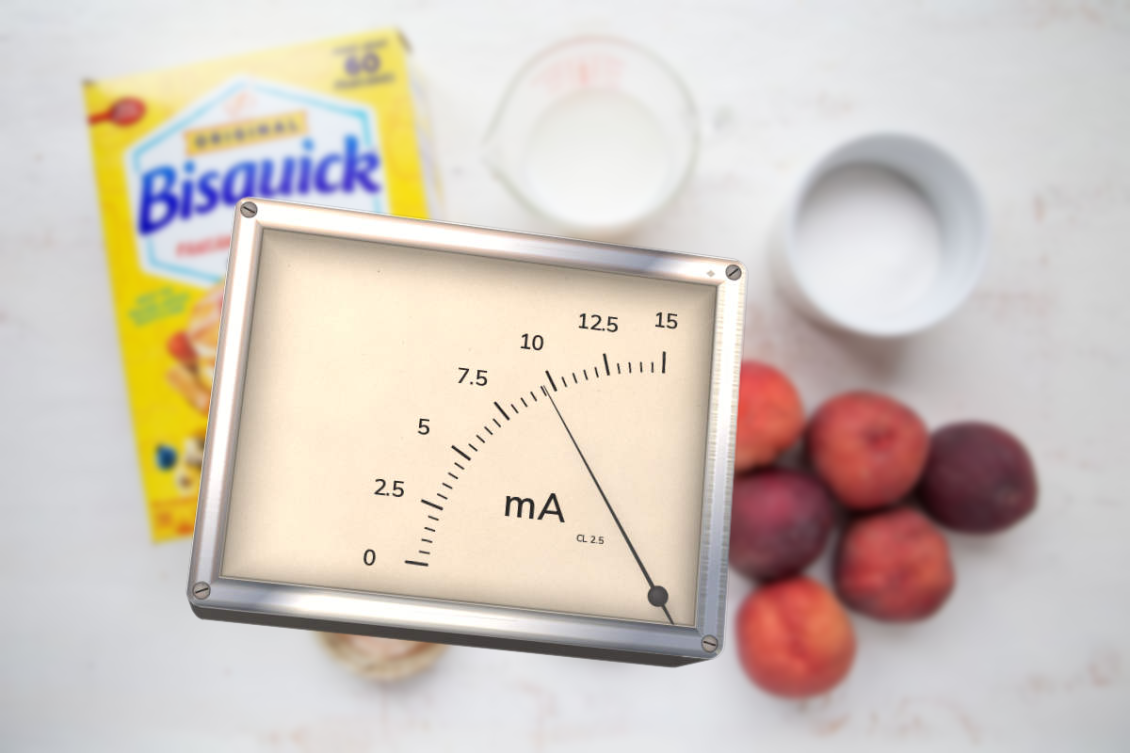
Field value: 9.5 mA
